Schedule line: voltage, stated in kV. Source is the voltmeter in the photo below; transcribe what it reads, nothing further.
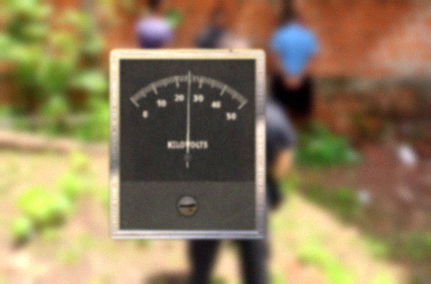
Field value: 25 kV
